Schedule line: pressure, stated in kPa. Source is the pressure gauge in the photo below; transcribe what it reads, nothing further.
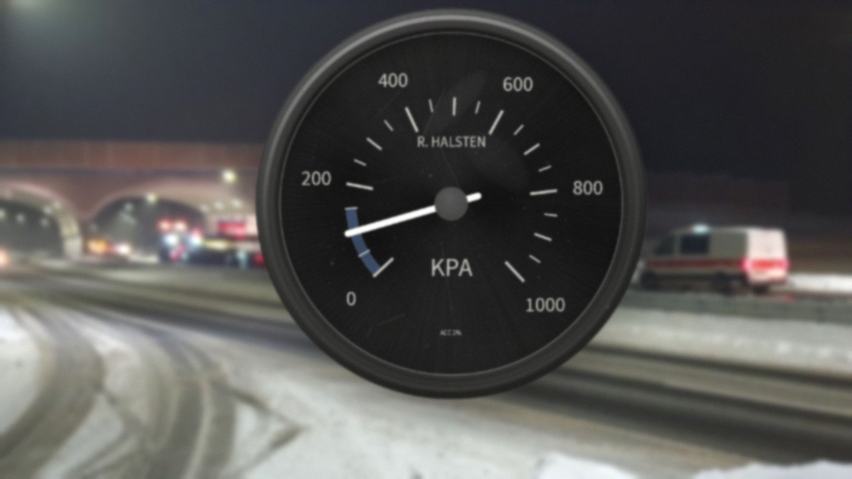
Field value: 100 kPa
